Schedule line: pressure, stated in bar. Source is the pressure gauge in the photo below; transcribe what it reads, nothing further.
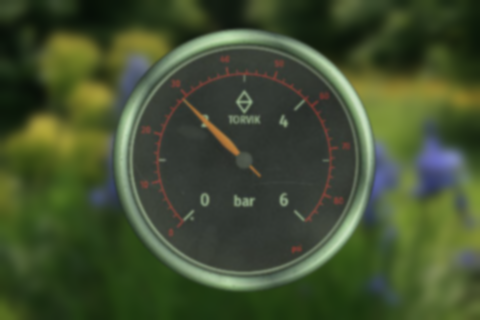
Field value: 2 bar
